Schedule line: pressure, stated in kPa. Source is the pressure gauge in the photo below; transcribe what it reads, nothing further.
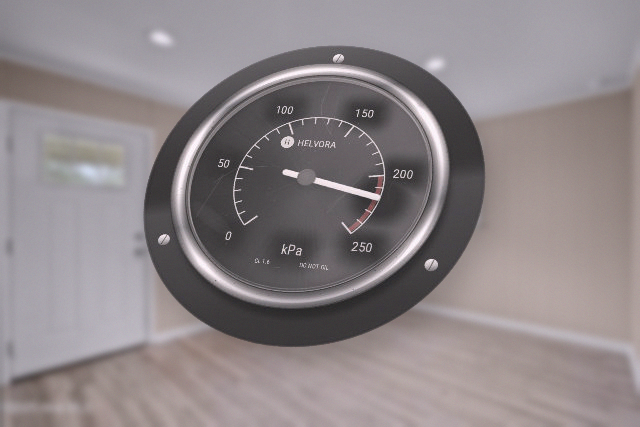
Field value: 220 kPa
